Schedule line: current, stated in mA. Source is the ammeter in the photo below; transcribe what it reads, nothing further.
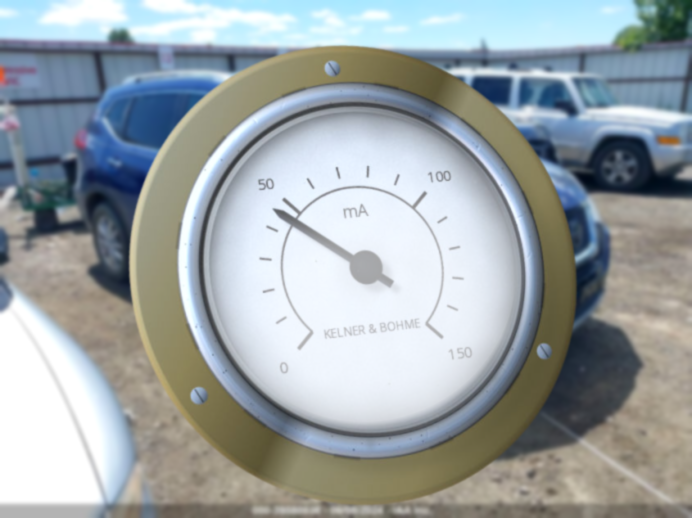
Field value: 45 mA
